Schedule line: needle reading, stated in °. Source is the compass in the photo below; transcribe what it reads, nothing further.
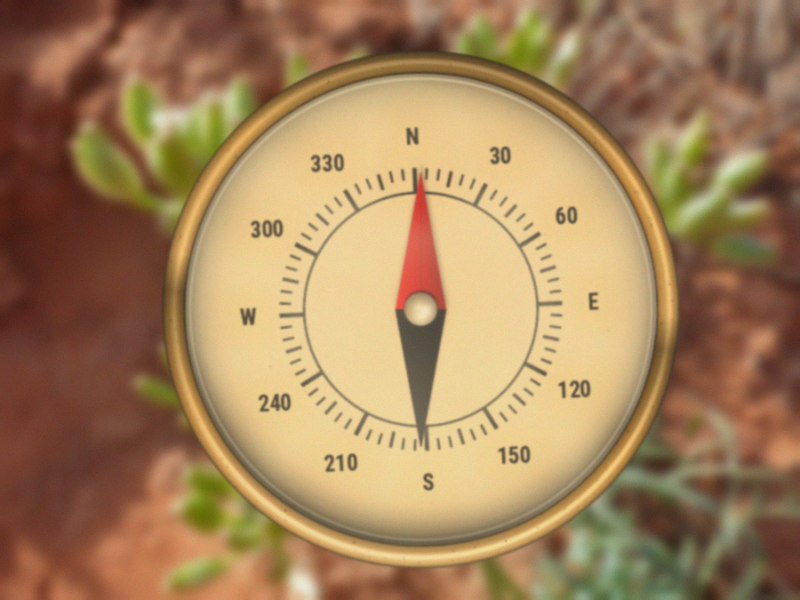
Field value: 2.5 °
